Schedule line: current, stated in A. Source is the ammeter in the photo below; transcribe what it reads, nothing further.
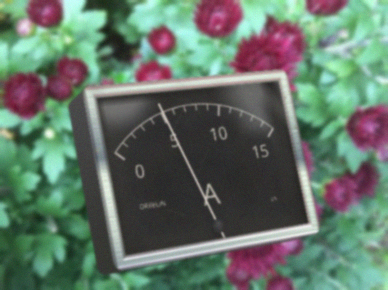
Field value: 5 A
